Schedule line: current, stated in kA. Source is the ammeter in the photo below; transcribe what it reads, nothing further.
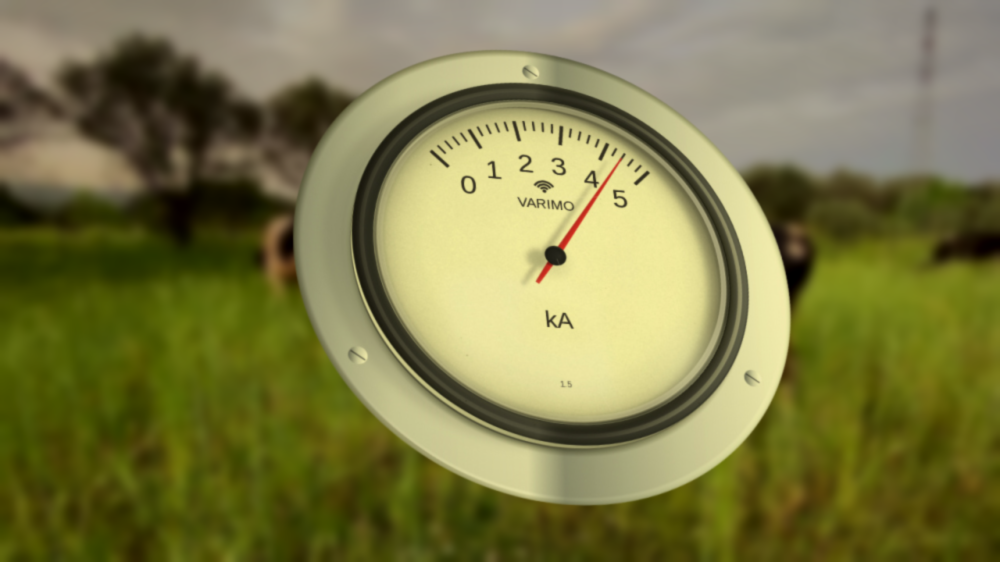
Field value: 4.4 kA
